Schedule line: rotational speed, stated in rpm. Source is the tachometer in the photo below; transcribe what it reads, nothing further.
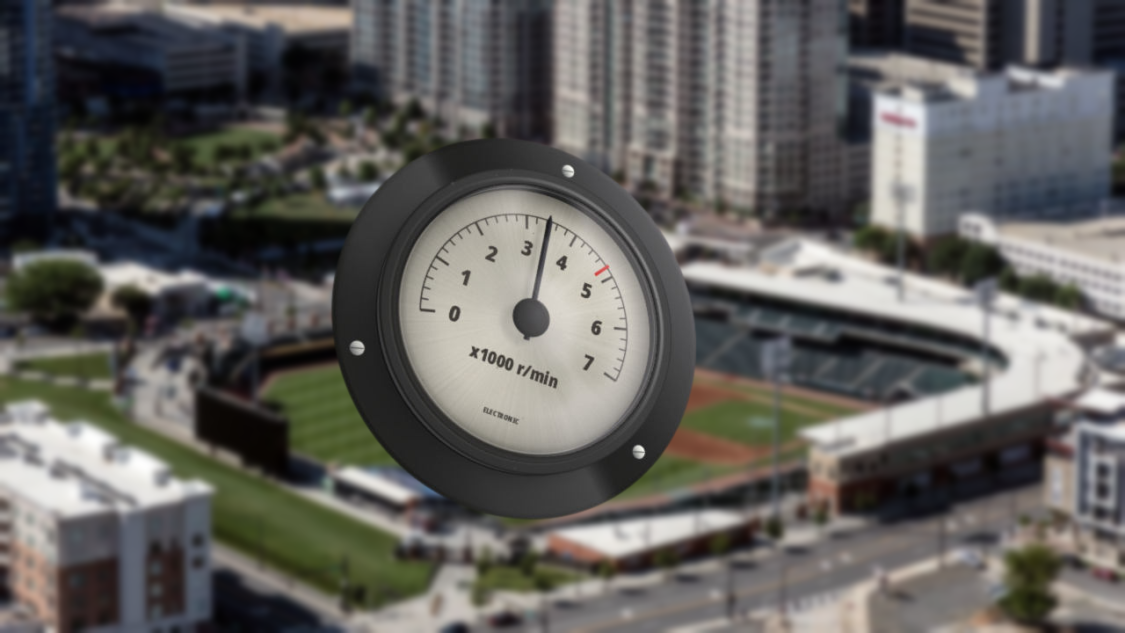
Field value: 3400 rpm
